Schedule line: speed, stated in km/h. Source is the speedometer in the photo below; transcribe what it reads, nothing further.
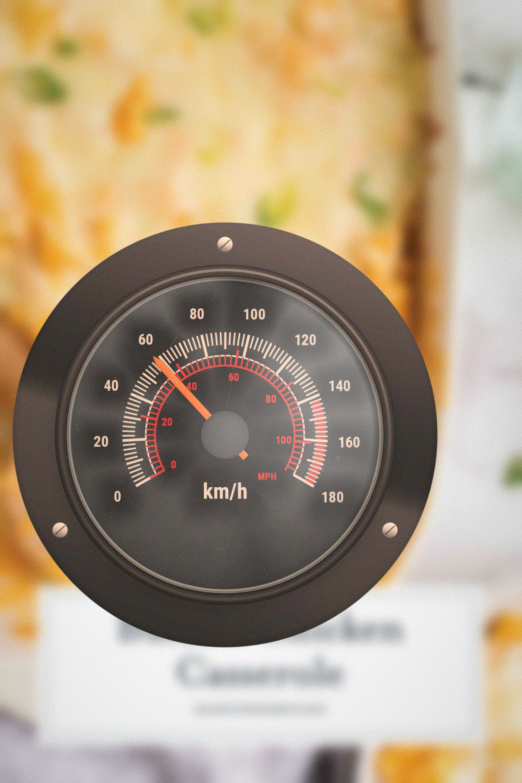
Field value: 58 km/h
